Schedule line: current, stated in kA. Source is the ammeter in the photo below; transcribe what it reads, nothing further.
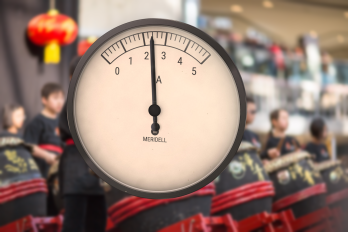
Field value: 2.4 kA
